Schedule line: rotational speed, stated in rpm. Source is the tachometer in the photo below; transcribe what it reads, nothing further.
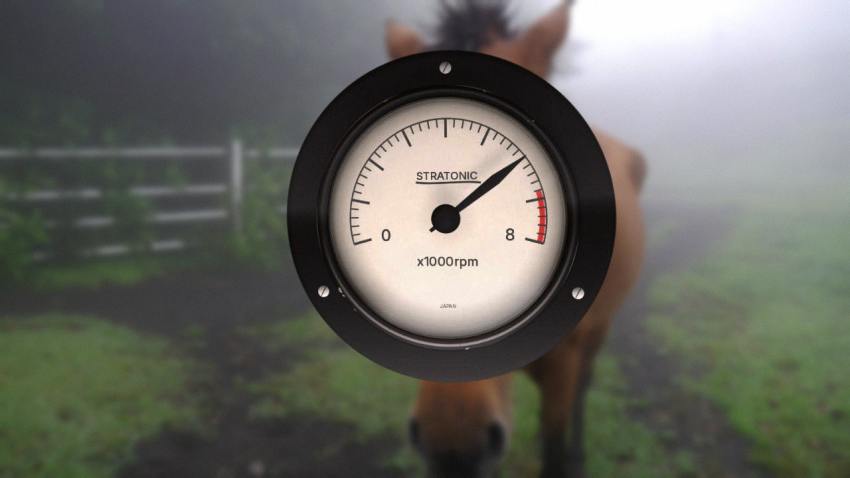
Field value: 6000 rpm
